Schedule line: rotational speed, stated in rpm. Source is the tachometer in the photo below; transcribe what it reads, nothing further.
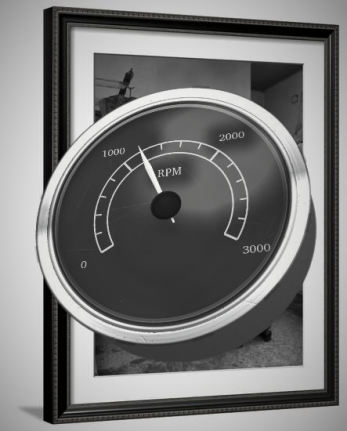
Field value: 1200 rpm
